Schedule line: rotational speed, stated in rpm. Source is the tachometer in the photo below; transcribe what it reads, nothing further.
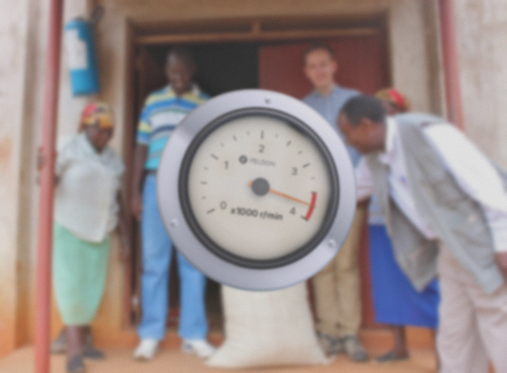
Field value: 3750 rpm
